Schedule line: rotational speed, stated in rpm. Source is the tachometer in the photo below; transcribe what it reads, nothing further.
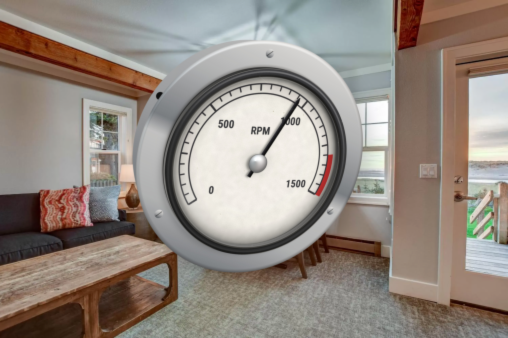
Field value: 950 rpm
